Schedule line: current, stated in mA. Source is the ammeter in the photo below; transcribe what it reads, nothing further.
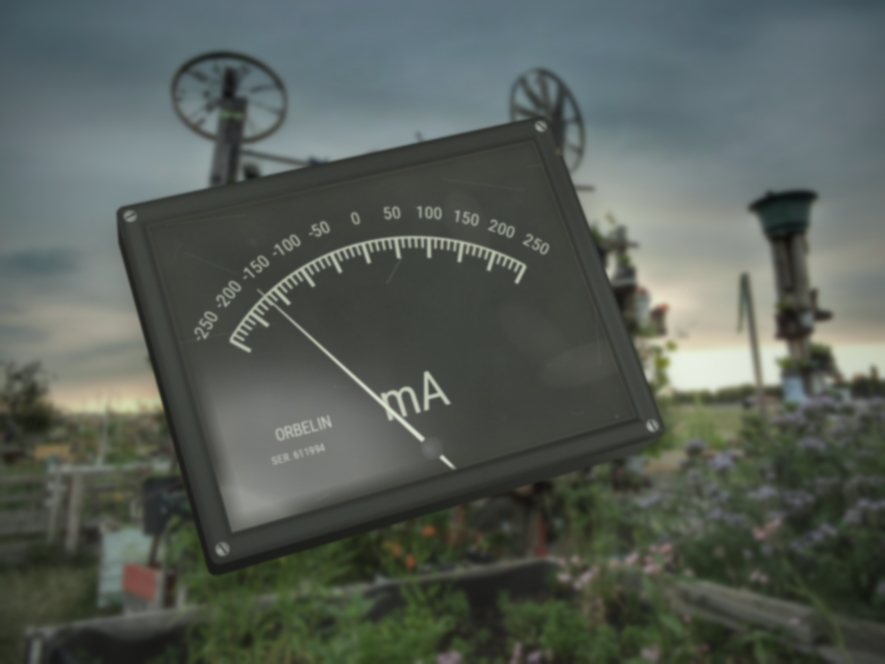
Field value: -170 mA
